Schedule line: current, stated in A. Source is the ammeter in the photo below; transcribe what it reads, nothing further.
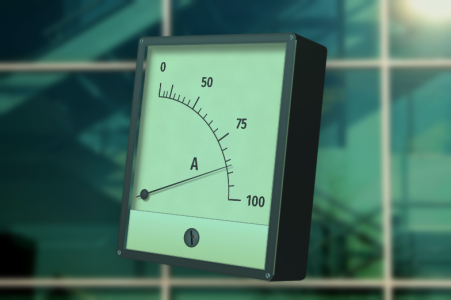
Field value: 87.5 A
